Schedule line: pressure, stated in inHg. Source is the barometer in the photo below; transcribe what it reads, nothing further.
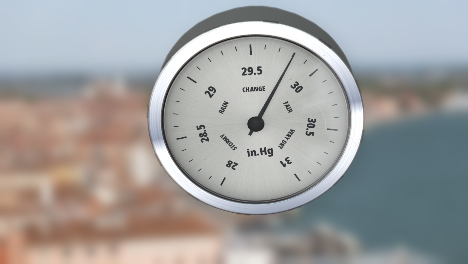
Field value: 29.8 inHg
